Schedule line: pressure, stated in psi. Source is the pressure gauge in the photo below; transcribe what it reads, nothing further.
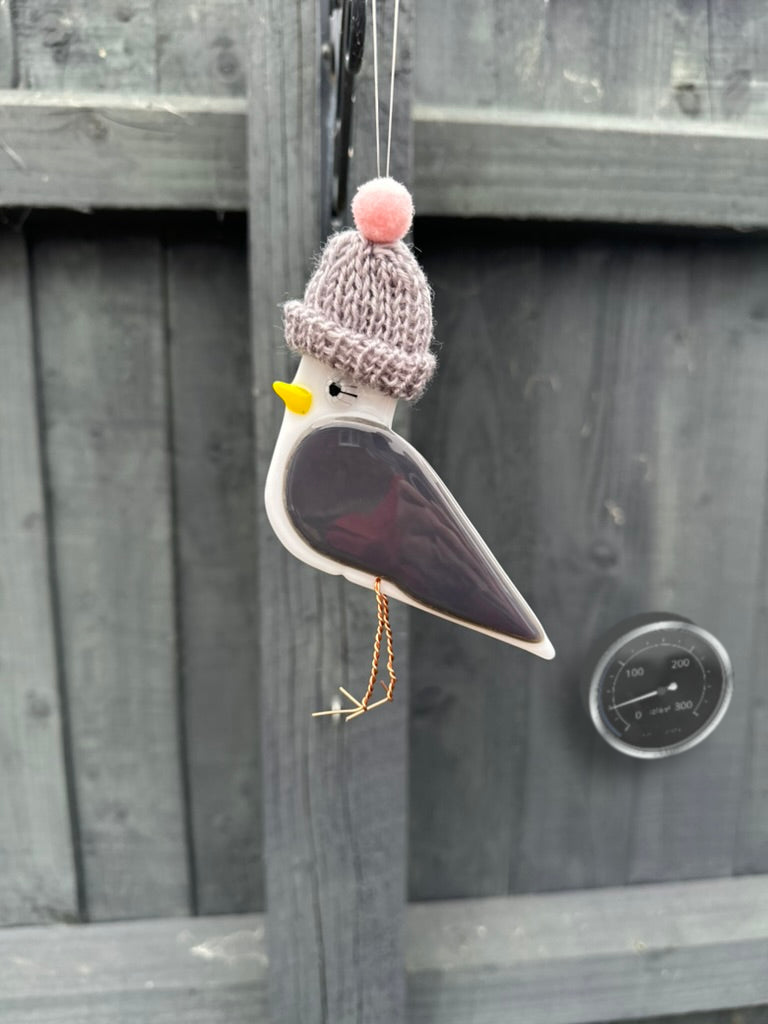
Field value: 40 psi
